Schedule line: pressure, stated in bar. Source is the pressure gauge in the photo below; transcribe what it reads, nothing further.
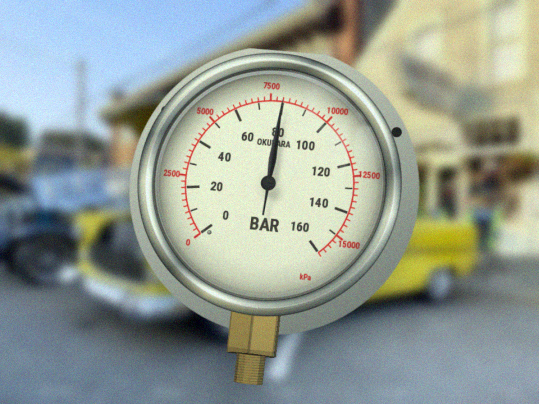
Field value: 80 bar
